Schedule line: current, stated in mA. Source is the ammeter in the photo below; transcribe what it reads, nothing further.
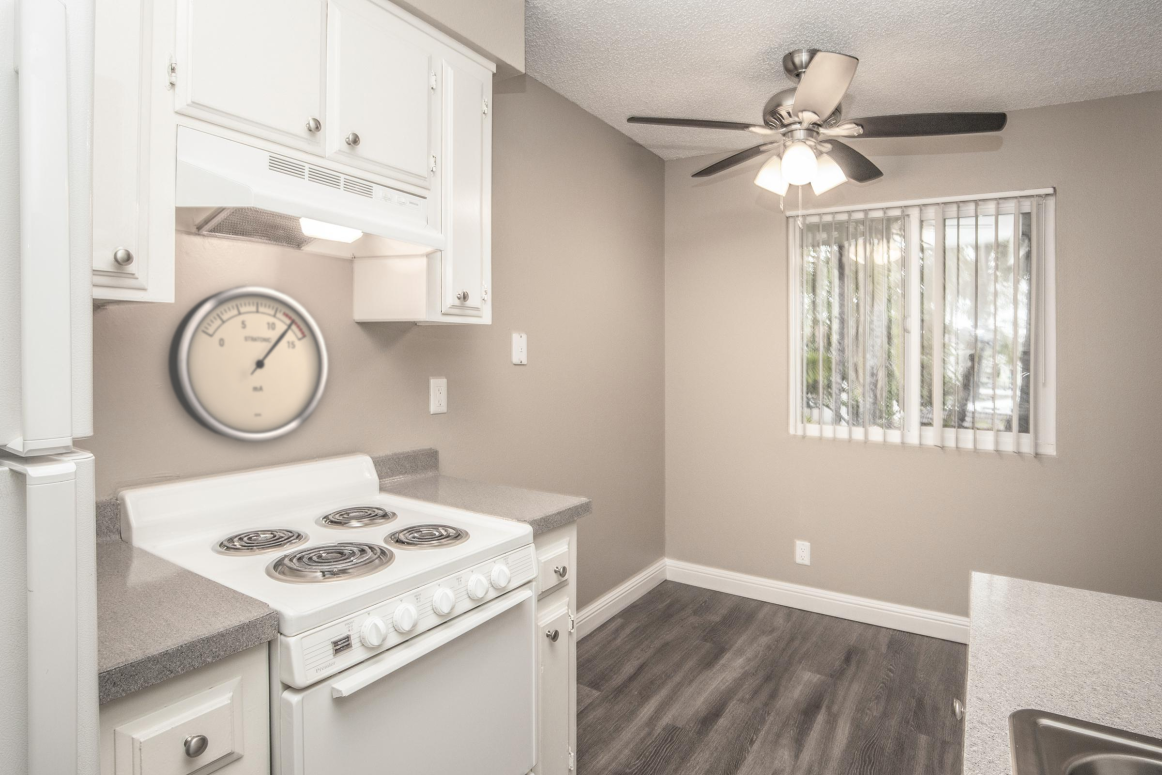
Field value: 12.5 mA
